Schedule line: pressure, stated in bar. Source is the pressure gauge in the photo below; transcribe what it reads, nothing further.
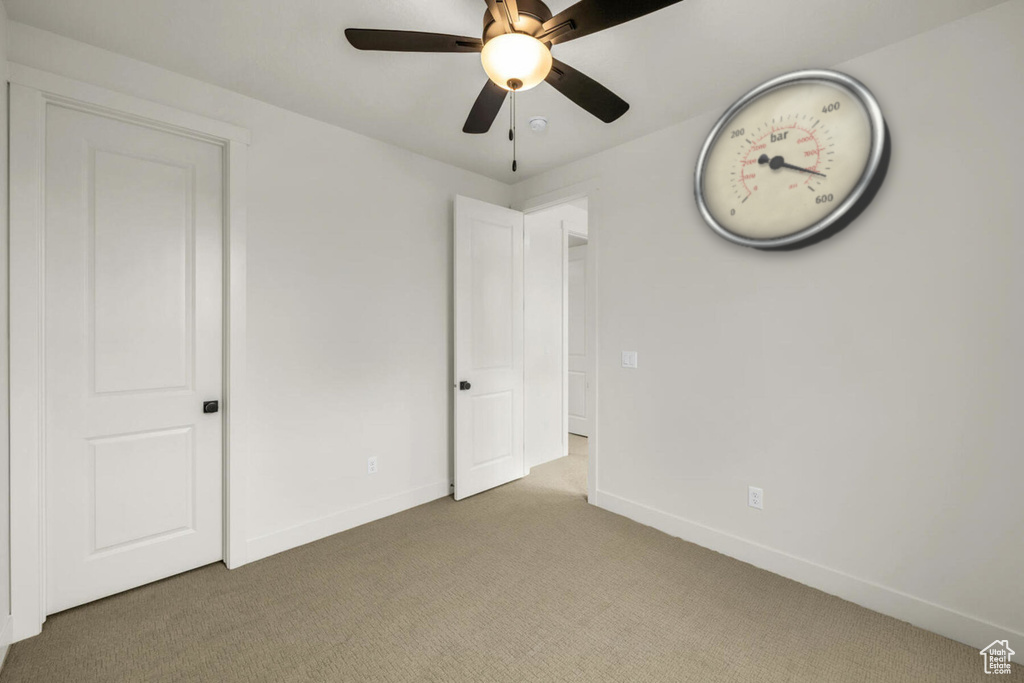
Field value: 560 bar
